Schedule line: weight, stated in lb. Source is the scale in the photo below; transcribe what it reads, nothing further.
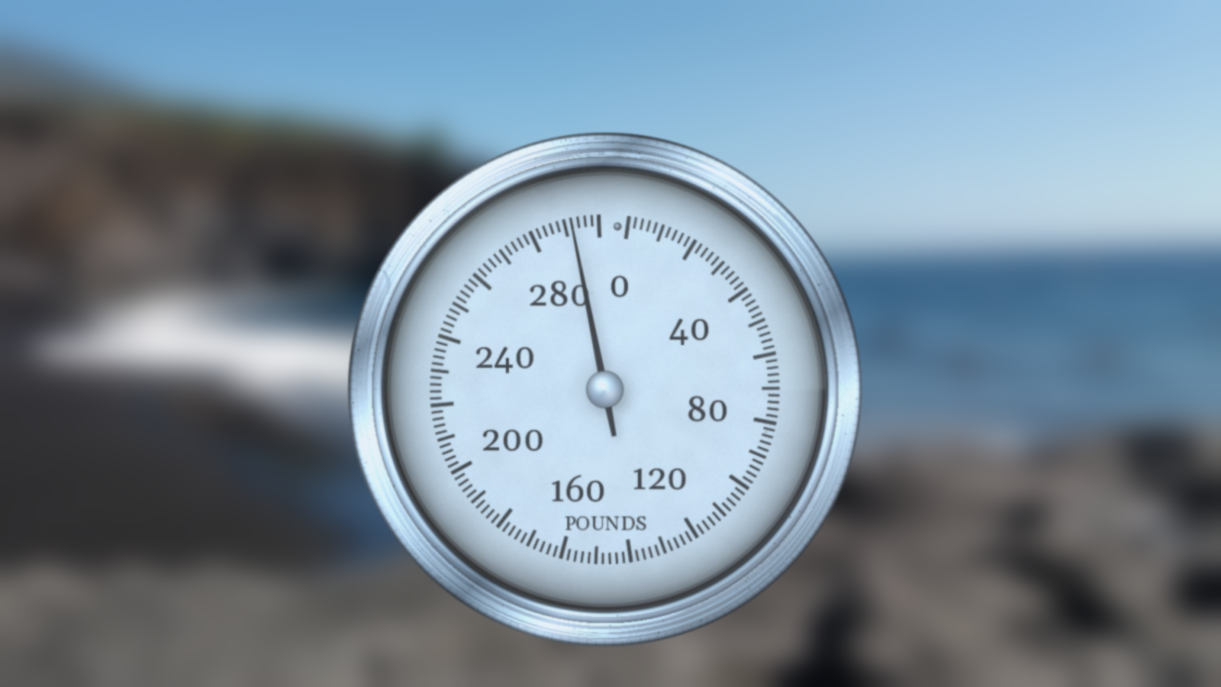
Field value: 292 lb
